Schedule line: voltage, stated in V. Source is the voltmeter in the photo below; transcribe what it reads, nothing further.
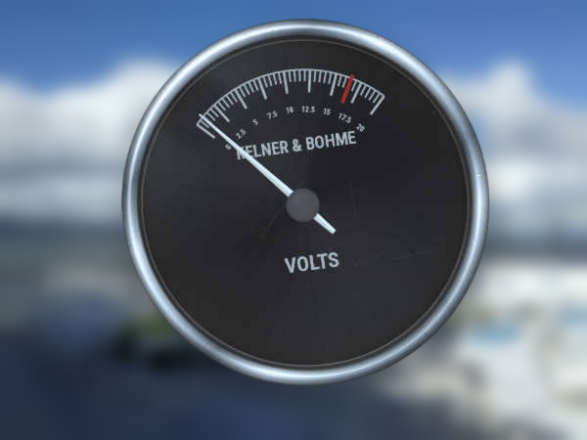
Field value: 1 V
